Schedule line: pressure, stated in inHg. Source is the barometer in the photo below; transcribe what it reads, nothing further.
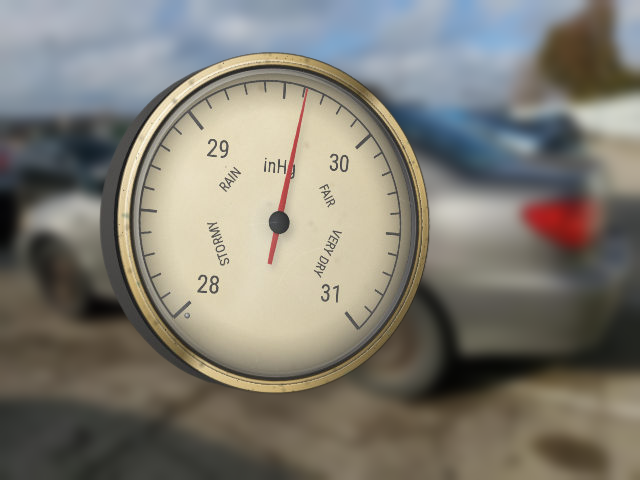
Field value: 29.6 inHg
